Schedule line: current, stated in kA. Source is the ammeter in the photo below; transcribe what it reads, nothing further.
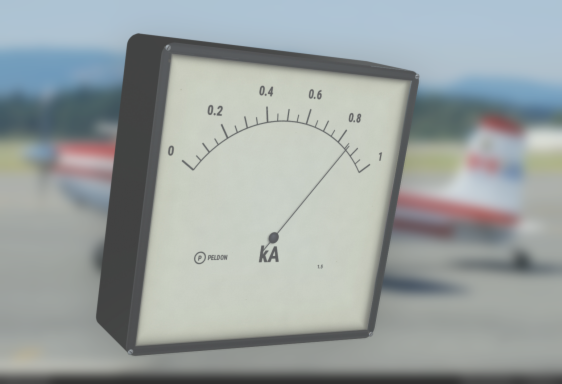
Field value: 0.85 kA
